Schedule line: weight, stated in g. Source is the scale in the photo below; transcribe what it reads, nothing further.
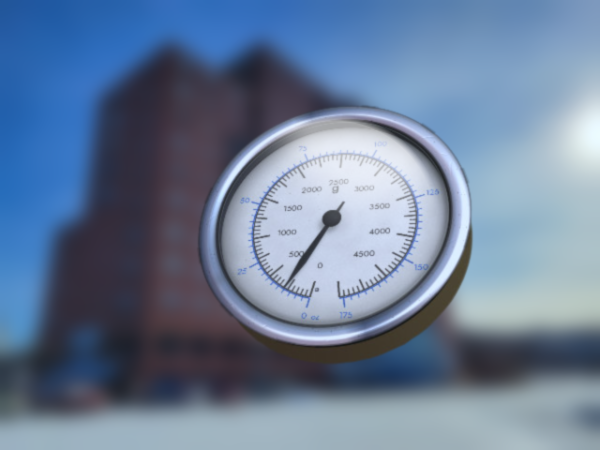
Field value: 250 g
